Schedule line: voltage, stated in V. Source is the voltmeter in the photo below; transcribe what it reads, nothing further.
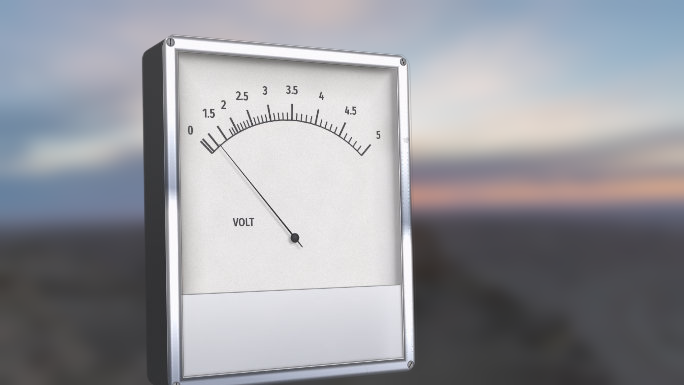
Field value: 1 V
